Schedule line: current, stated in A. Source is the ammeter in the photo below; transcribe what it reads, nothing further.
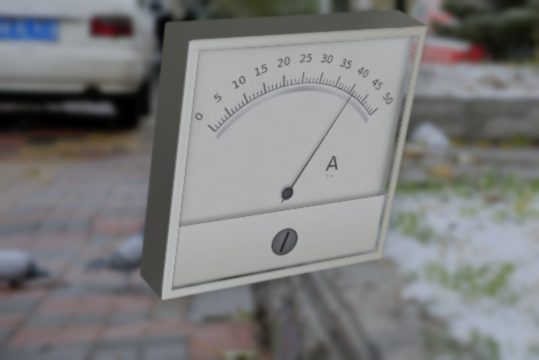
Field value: 40 A
